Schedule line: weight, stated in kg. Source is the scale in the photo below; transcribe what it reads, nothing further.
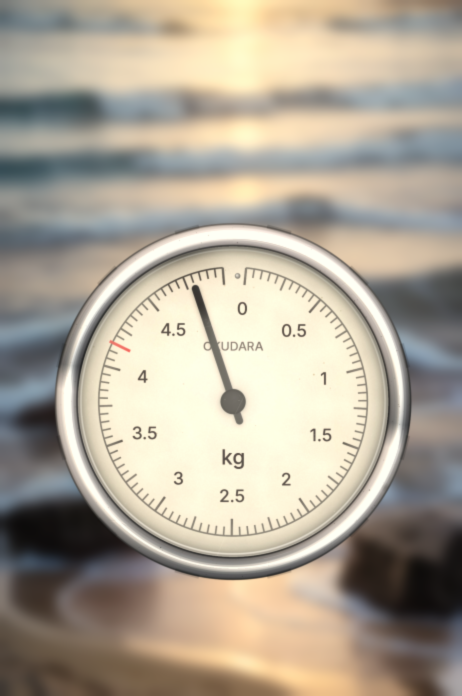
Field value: 4.8 kg
